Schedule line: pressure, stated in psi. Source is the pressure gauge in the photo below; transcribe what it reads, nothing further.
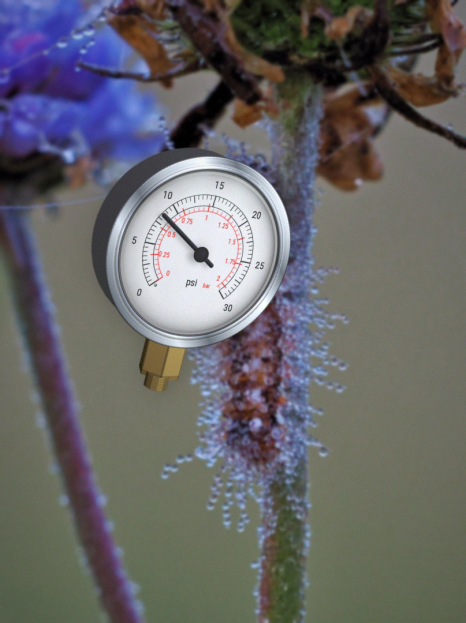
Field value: 8.5 psi
